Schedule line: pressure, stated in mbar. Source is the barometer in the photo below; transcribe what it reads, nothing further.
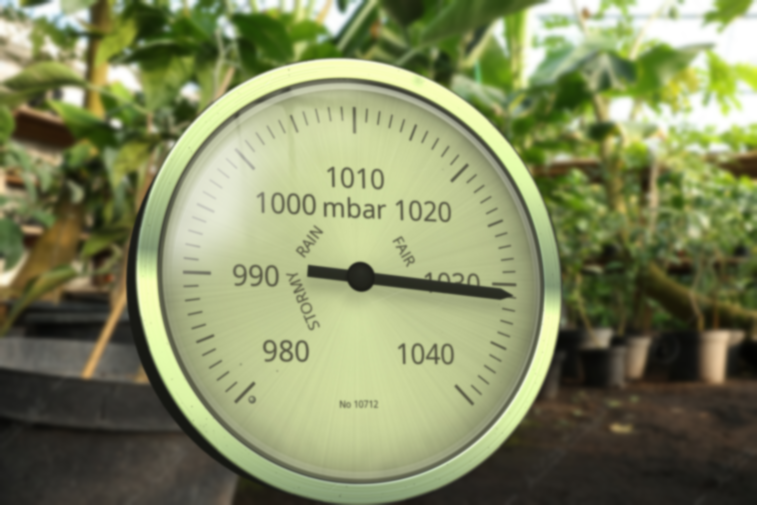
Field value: 1031 mbar
